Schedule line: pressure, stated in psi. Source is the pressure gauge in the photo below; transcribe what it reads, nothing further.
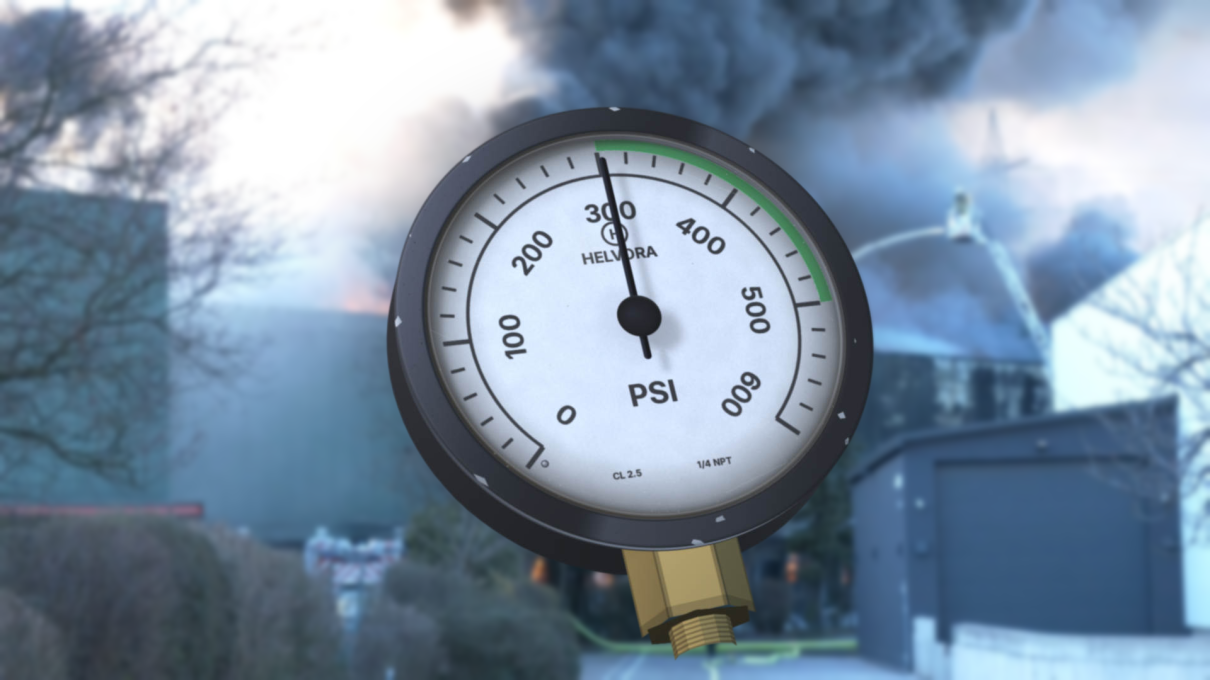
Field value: 300 psi
